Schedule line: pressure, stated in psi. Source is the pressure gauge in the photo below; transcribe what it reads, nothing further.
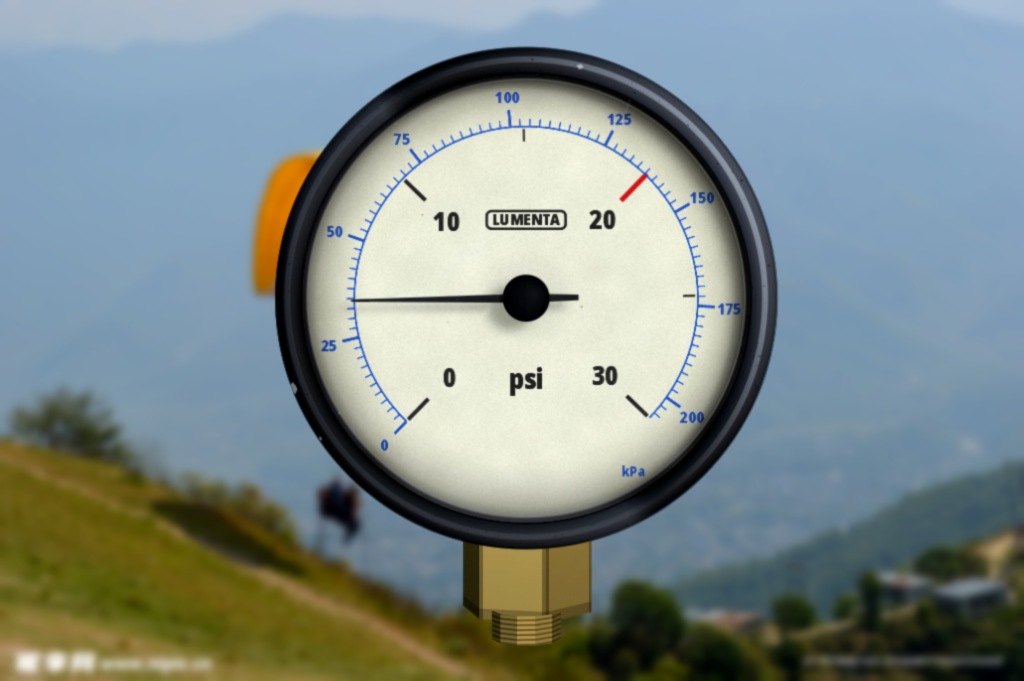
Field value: 5 psi
